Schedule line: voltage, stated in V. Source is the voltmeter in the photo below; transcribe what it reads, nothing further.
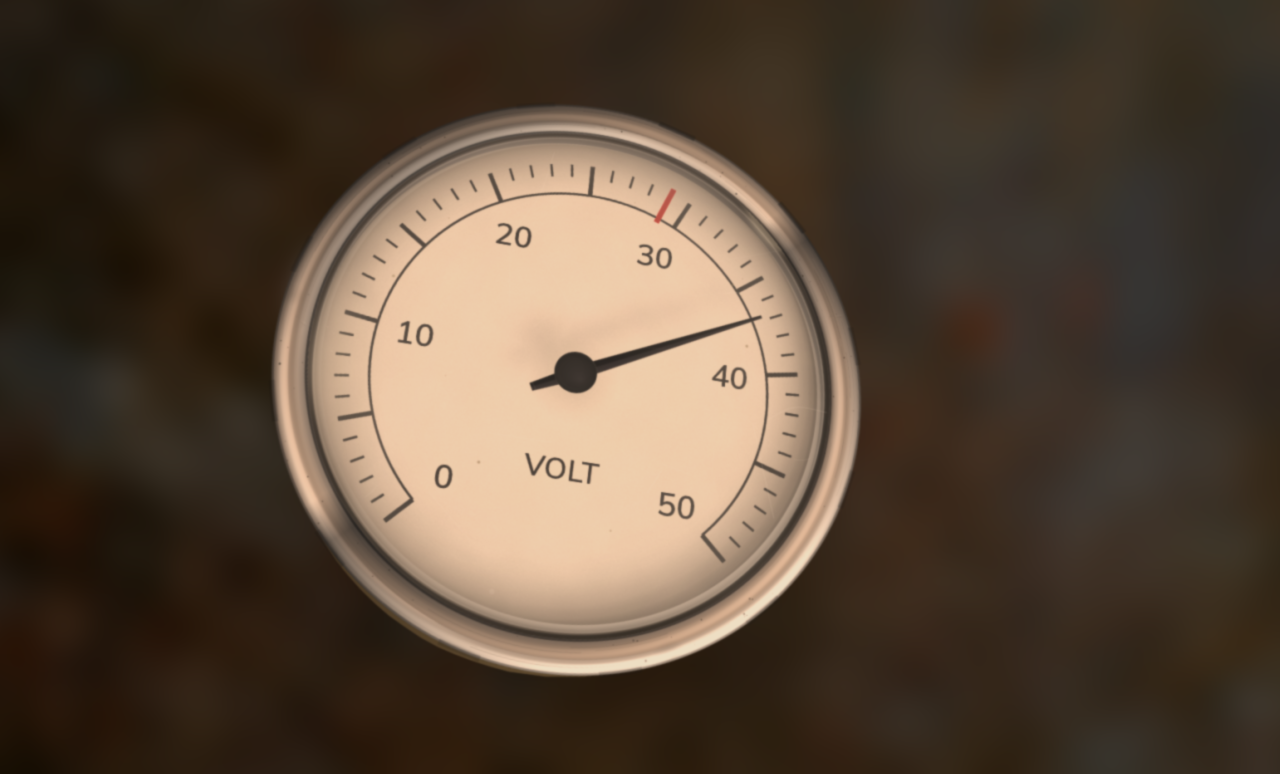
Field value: 37 V
